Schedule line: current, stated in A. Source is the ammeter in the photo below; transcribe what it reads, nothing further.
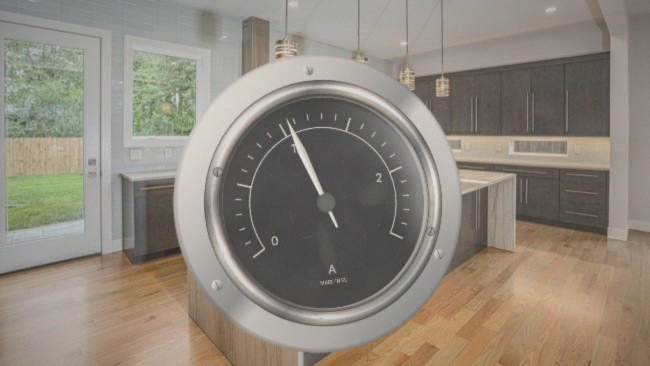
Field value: 1.05 A
